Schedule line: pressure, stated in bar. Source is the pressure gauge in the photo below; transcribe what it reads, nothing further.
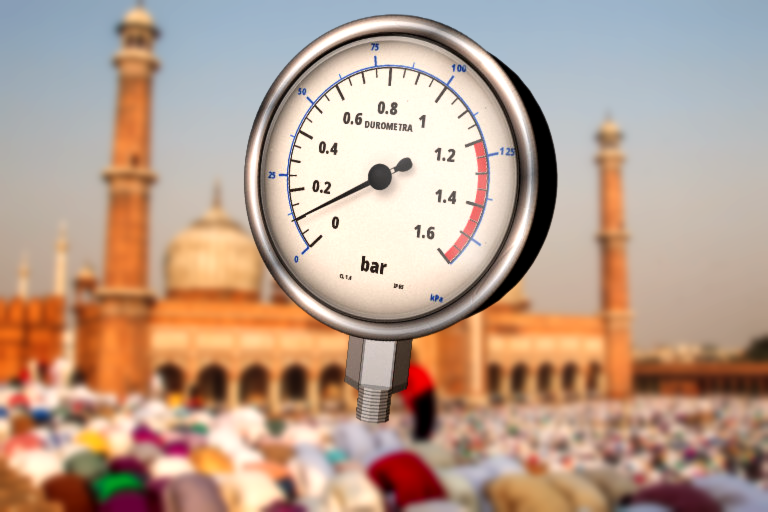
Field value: 0.1 bar
